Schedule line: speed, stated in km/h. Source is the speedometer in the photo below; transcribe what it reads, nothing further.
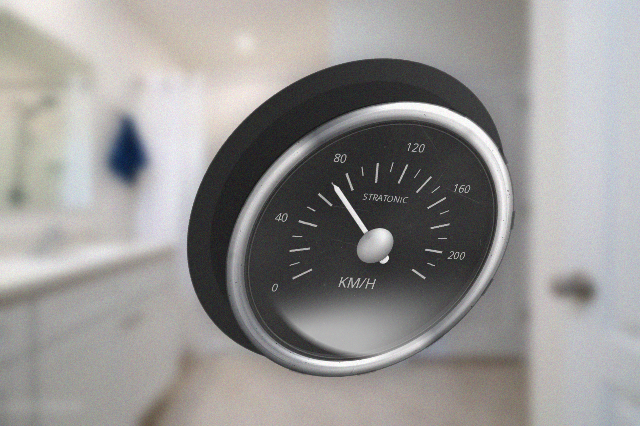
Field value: 70 km/h
